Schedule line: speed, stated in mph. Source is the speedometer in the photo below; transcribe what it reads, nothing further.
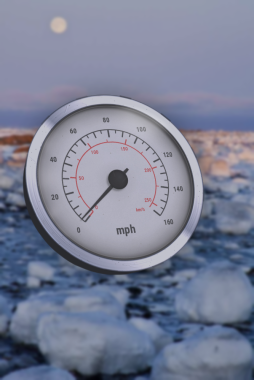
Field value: 2.5 mph
